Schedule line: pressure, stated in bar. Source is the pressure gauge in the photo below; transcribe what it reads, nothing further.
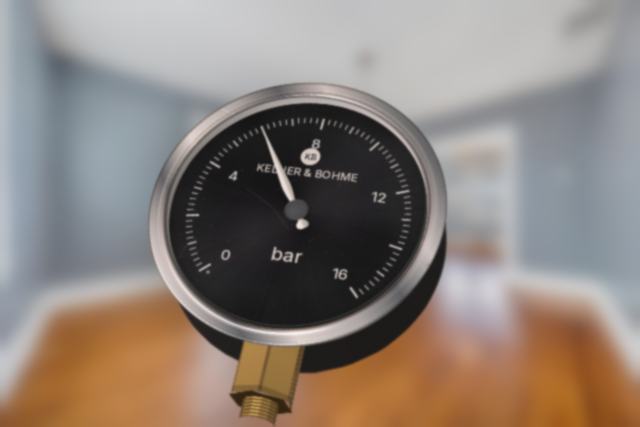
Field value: 6 bar
